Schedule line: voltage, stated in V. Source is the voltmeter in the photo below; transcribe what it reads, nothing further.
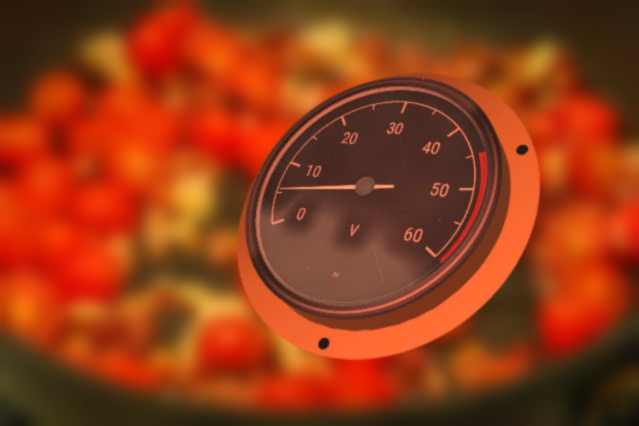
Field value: 5 V
